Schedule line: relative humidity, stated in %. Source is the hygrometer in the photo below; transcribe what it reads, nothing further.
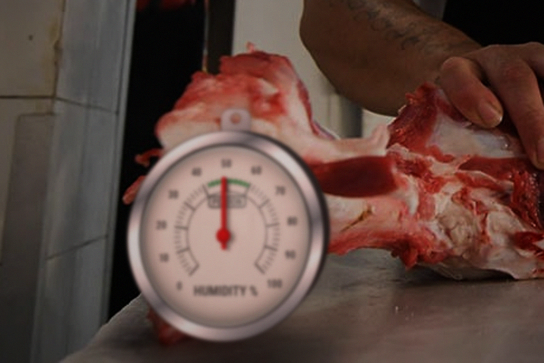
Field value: 50 %
